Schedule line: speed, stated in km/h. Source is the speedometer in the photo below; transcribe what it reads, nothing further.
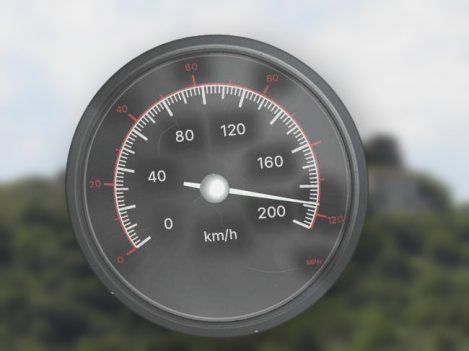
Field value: 188 km/h
